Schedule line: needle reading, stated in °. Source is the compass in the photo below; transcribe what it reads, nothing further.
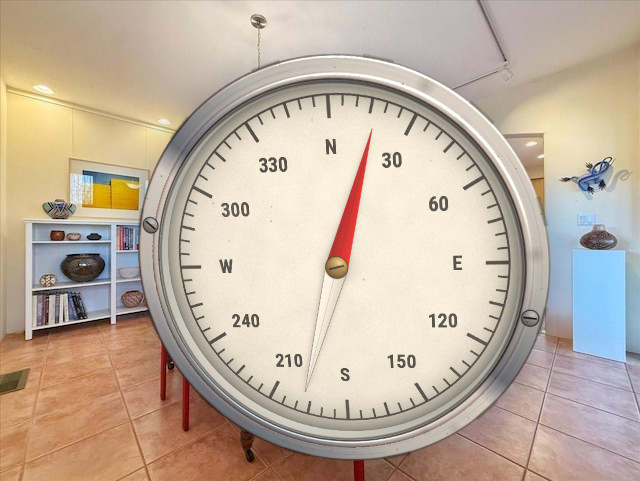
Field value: 17.5 °
